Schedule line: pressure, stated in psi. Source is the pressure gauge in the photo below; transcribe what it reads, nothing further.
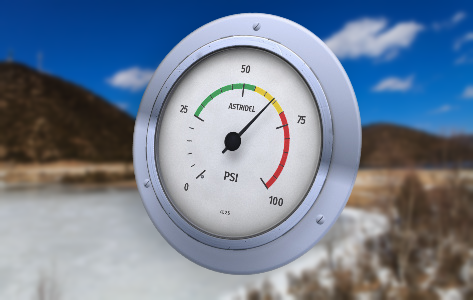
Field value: 65 psi
